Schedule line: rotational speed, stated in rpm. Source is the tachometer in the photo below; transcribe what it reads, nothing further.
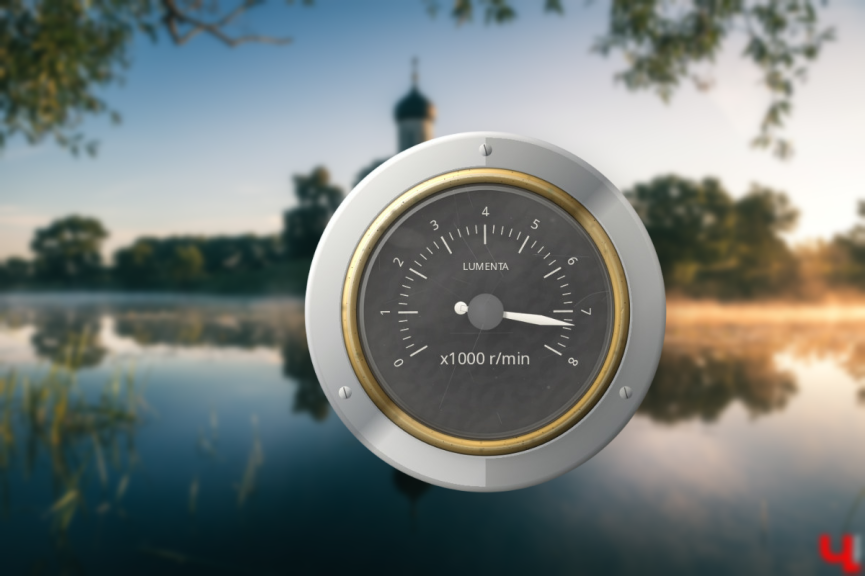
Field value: 7300 rpm
